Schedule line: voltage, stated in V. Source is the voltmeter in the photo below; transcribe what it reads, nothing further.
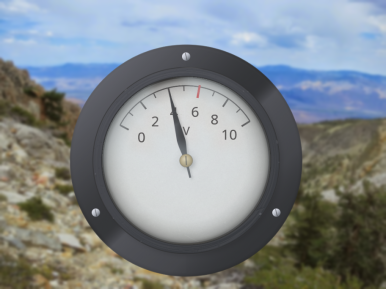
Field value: 4 V
